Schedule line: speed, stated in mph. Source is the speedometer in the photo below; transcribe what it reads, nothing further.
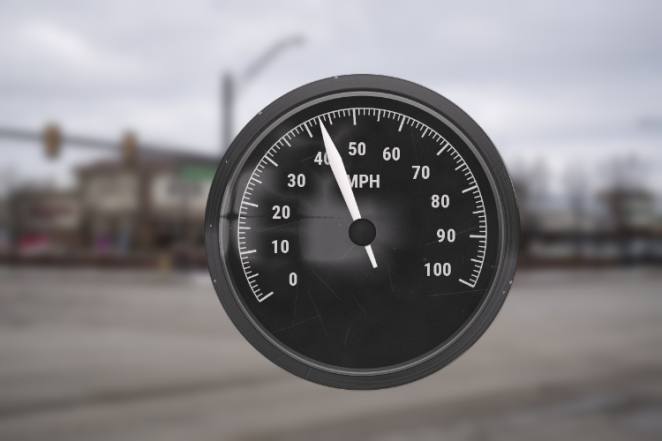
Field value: 43 mph
